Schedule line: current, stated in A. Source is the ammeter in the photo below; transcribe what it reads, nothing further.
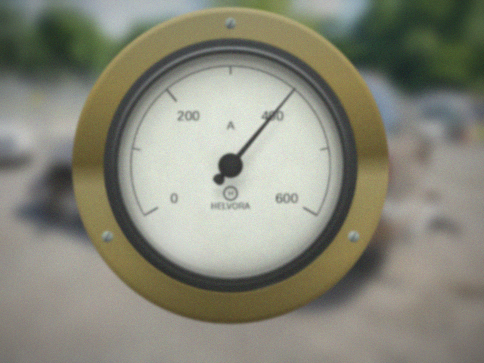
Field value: 400 A
